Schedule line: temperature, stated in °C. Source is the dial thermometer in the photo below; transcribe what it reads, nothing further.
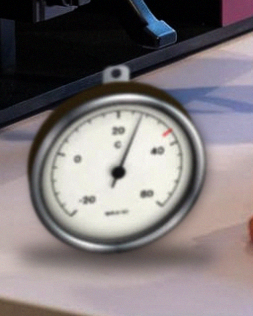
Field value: 26 °C
